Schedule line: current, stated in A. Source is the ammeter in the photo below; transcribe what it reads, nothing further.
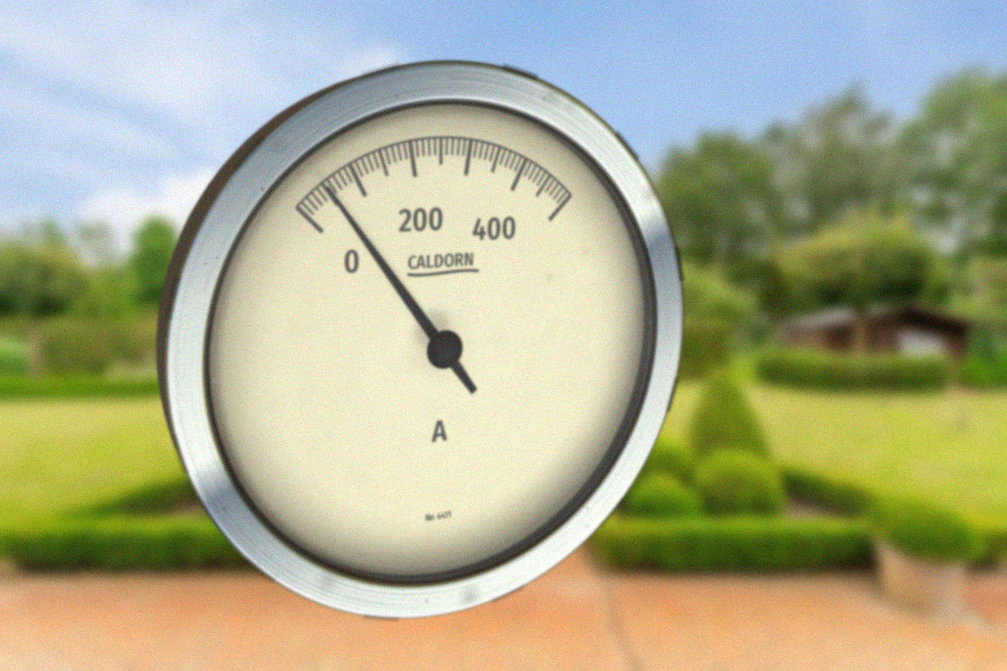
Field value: 50 A
